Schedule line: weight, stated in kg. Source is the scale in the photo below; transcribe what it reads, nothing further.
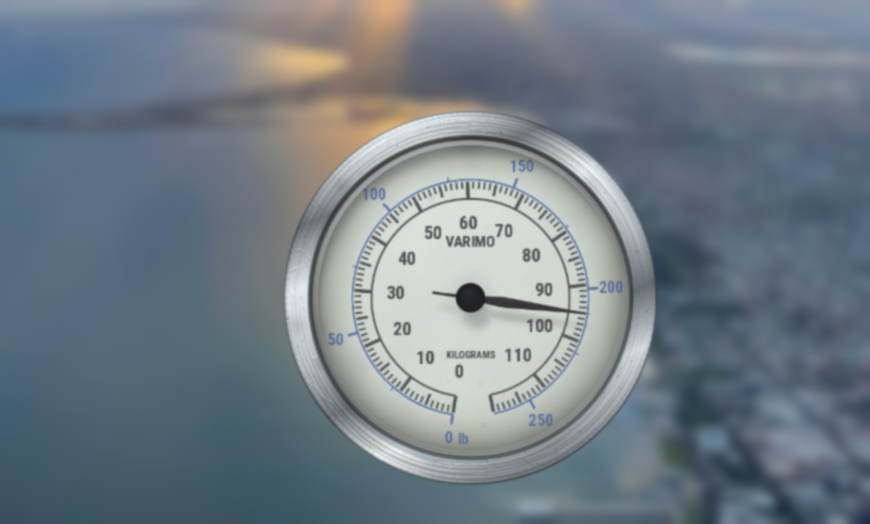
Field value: 95 kg
